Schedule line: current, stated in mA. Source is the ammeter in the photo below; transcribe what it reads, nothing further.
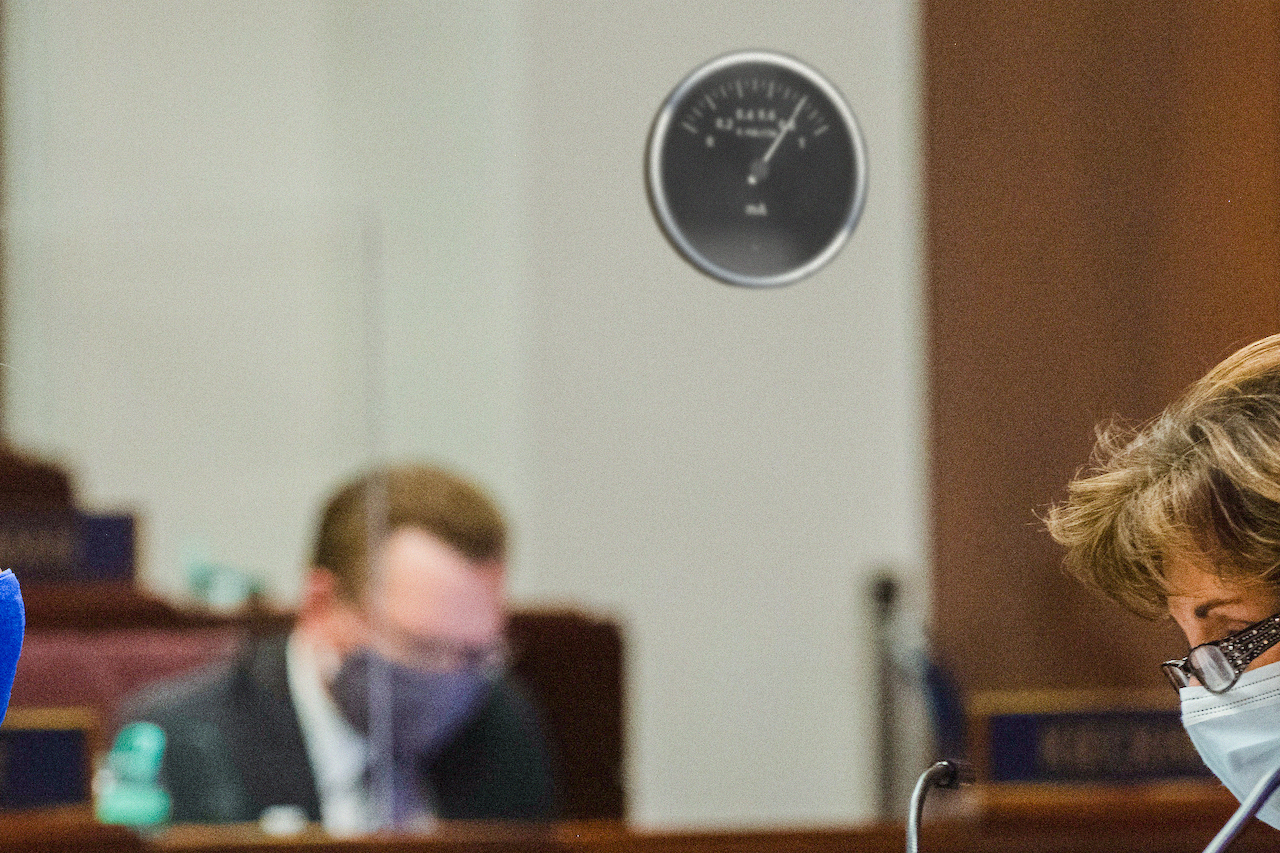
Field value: 0.8 mA
